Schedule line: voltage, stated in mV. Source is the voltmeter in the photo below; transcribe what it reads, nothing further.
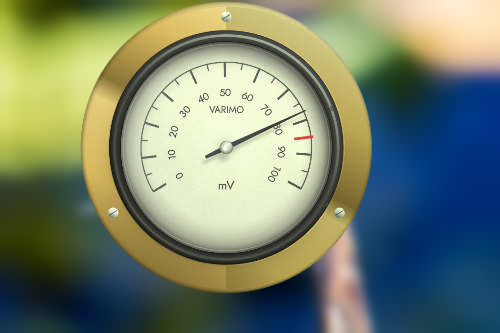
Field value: 77.5 mV
